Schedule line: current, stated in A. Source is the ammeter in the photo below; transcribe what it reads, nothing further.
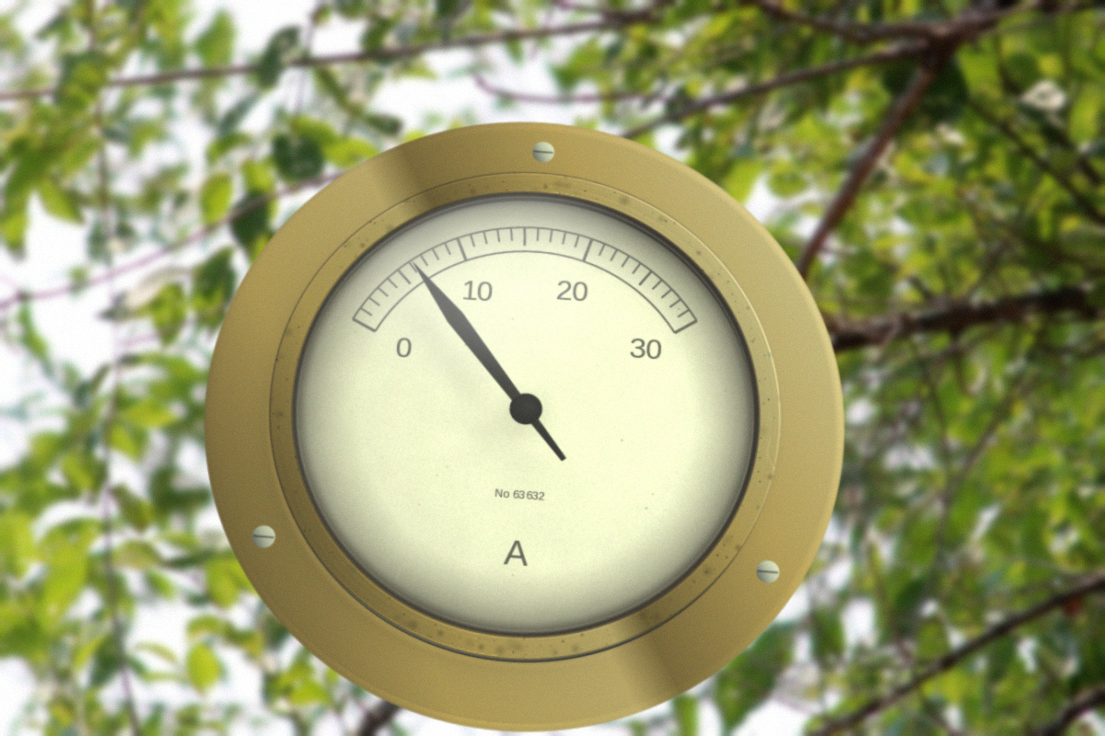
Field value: 6 A
